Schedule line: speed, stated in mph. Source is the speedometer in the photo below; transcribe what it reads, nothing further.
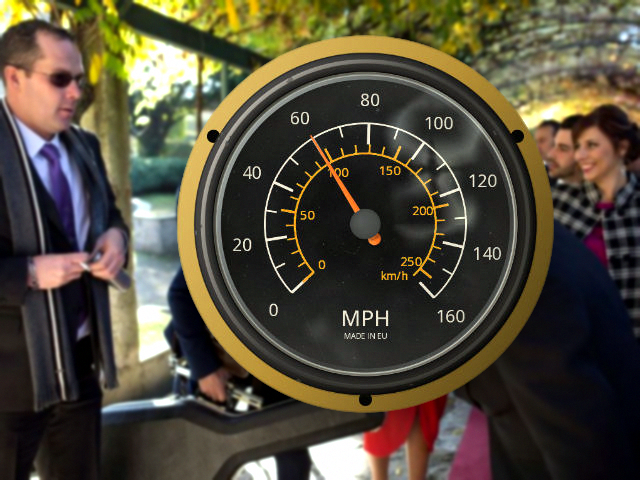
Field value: 60 mph
